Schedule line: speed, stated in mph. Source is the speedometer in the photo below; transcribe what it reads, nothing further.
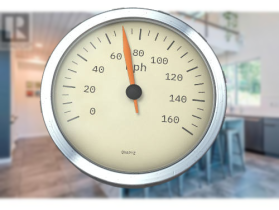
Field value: 70 mph
